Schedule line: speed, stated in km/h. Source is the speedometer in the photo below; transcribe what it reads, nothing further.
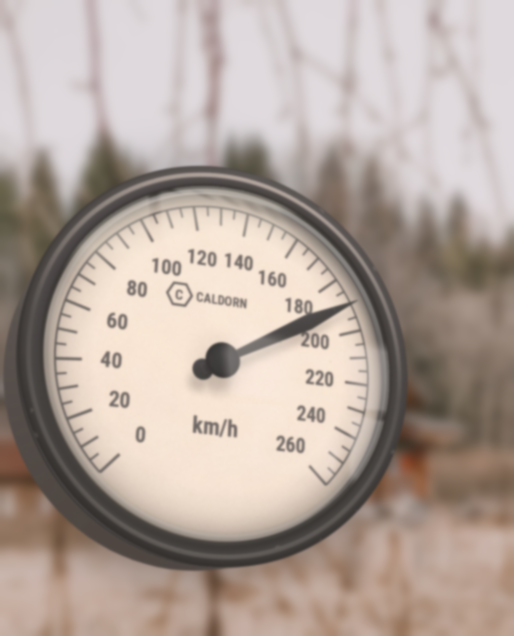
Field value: 190 km/h
